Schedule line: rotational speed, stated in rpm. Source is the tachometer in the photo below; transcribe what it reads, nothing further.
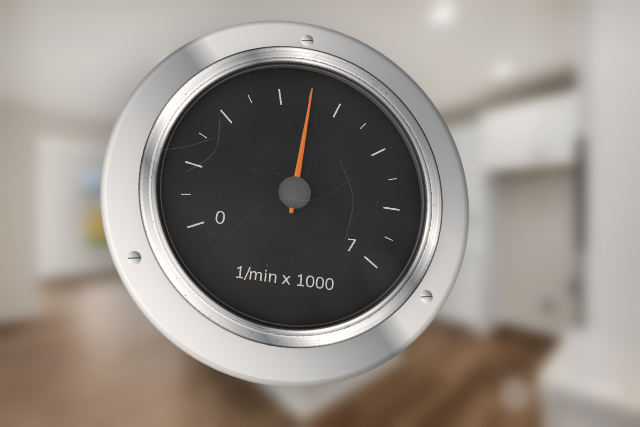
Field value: 3500 rpm
